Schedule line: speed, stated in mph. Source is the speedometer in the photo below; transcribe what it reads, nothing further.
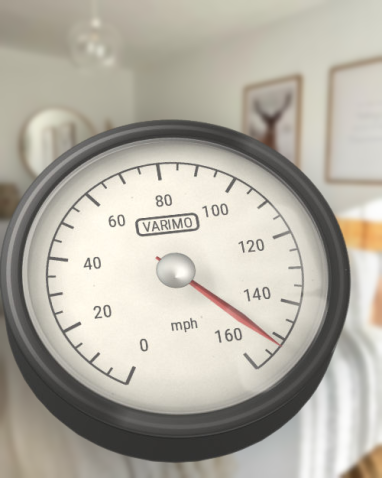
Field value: 152.5 mph
